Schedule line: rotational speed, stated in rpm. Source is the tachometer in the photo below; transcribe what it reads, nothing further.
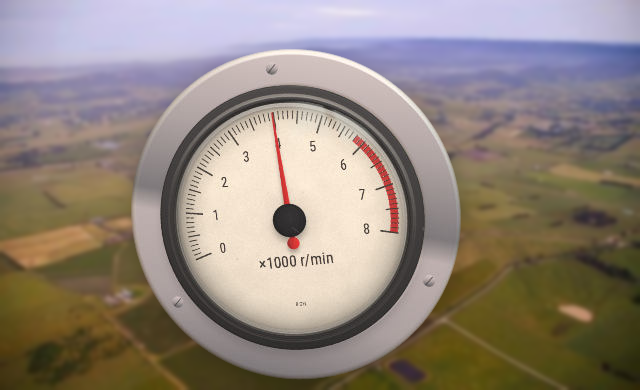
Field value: 4000 rpm
